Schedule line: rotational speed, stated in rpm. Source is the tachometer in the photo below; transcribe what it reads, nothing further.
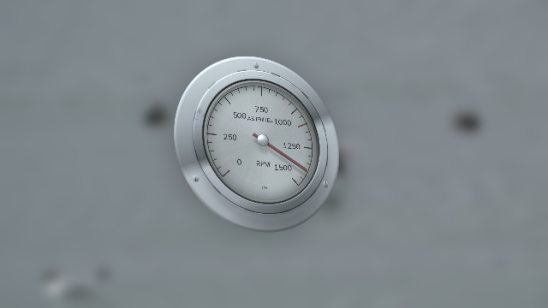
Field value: 1400 rpm
